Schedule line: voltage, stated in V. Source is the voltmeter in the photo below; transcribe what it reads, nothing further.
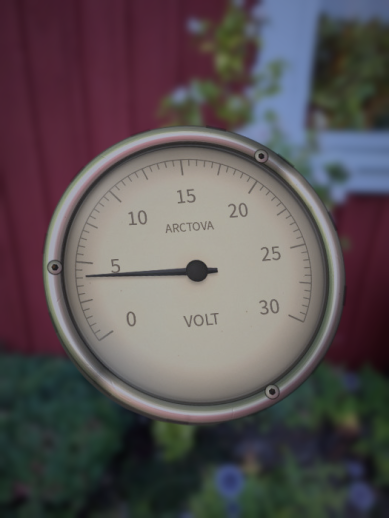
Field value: 4 V
